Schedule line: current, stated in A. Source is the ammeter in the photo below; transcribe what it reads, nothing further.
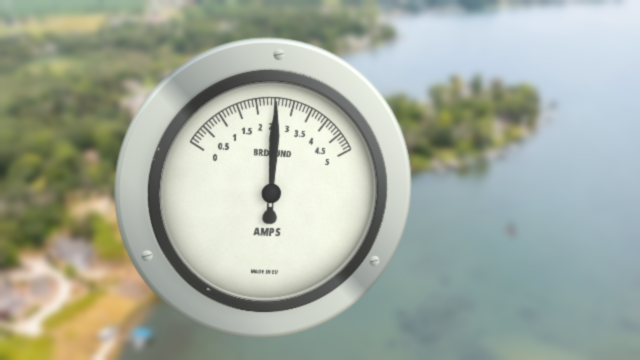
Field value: 2.5 A
